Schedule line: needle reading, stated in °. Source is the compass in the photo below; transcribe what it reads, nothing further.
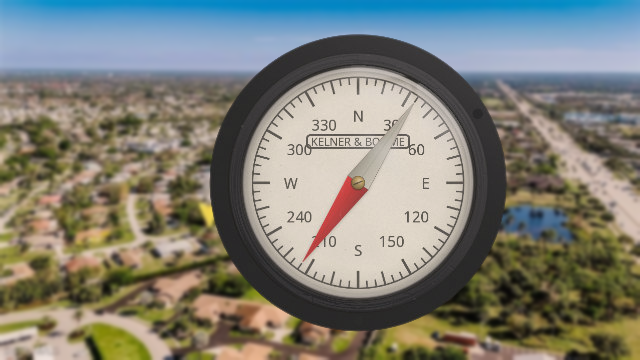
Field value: 215 °
